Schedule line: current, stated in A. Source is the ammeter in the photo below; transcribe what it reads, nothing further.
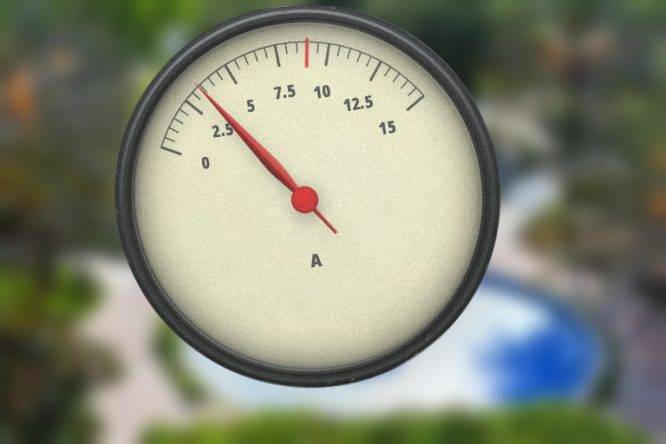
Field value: 3.5 A
